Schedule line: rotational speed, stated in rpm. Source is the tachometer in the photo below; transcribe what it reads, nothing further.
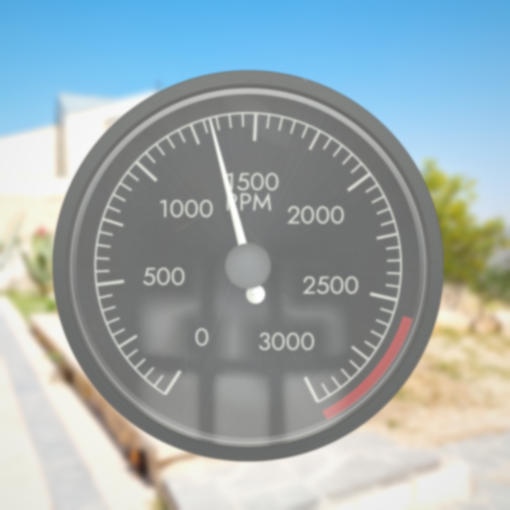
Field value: 1325 rpm
